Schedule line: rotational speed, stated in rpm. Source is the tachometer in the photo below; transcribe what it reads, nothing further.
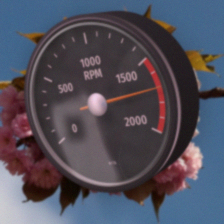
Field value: 1700 rpm
